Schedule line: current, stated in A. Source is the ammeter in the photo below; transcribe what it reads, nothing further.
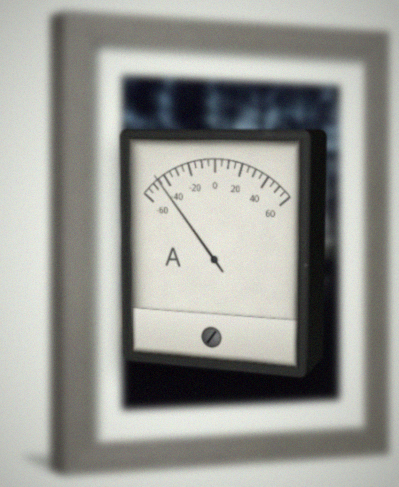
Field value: -45 A
